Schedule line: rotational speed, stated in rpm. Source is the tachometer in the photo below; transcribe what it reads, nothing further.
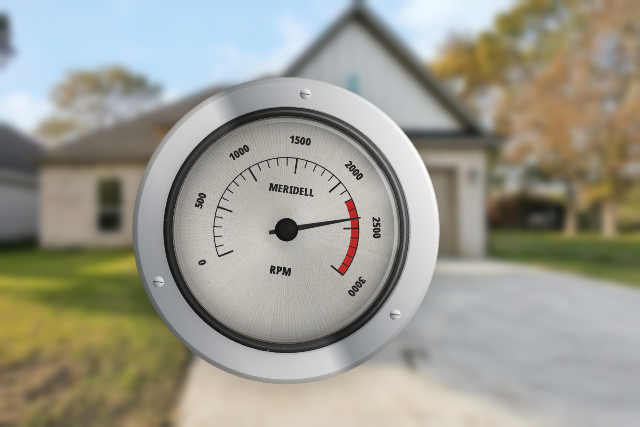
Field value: 2400 rpm
